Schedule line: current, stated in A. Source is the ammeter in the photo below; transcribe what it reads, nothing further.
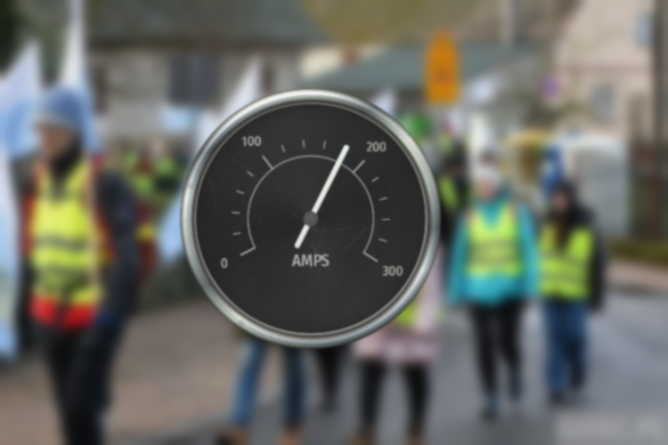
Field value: 180 A
